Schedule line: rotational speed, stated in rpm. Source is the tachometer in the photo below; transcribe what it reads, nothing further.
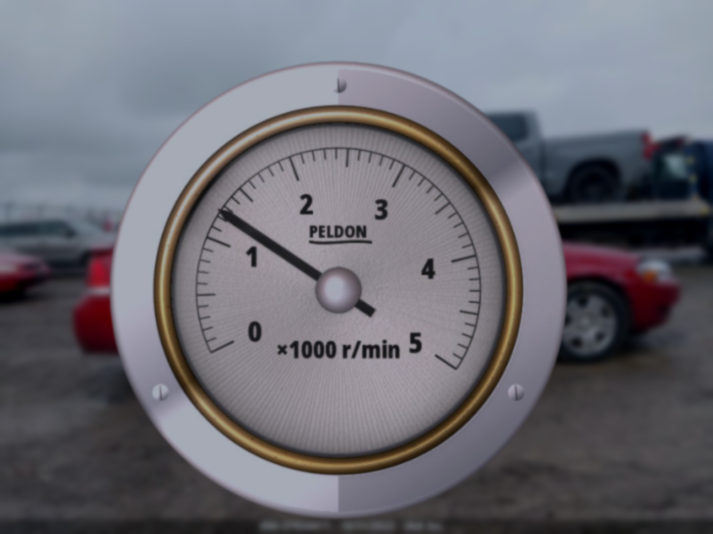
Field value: 1250 rpm
